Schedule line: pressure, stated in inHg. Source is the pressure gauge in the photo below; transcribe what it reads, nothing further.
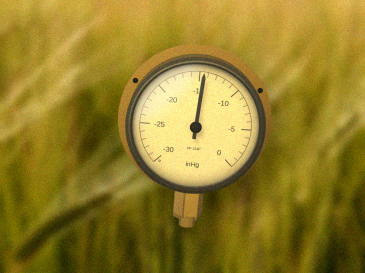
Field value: -14.5 inHg
